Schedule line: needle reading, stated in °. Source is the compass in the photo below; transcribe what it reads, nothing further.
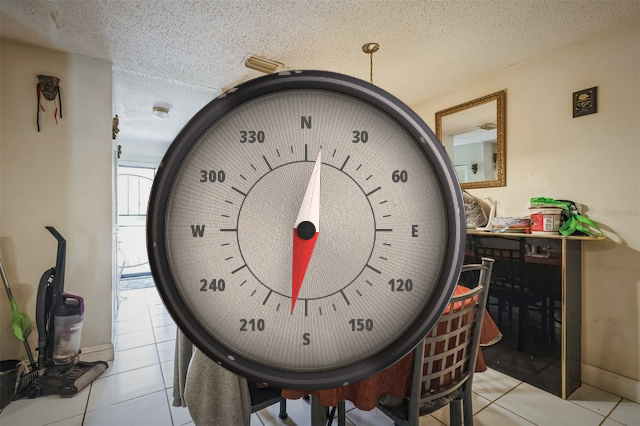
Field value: 190 °
